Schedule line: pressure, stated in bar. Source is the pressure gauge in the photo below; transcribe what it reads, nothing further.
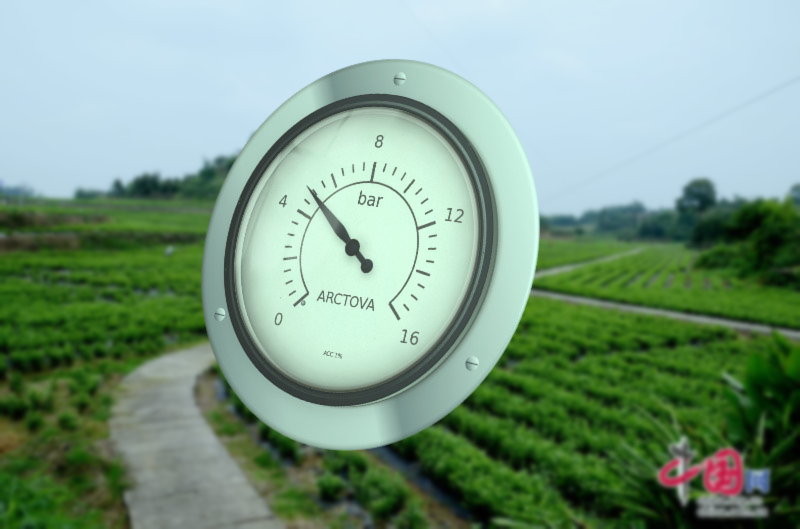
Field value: 5 bar
